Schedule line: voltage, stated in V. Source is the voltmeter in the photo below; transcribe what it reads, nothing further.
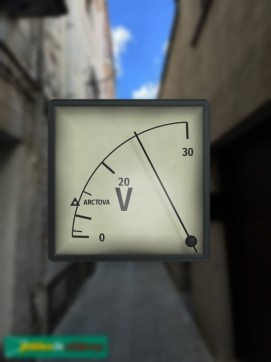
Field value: 25 V
